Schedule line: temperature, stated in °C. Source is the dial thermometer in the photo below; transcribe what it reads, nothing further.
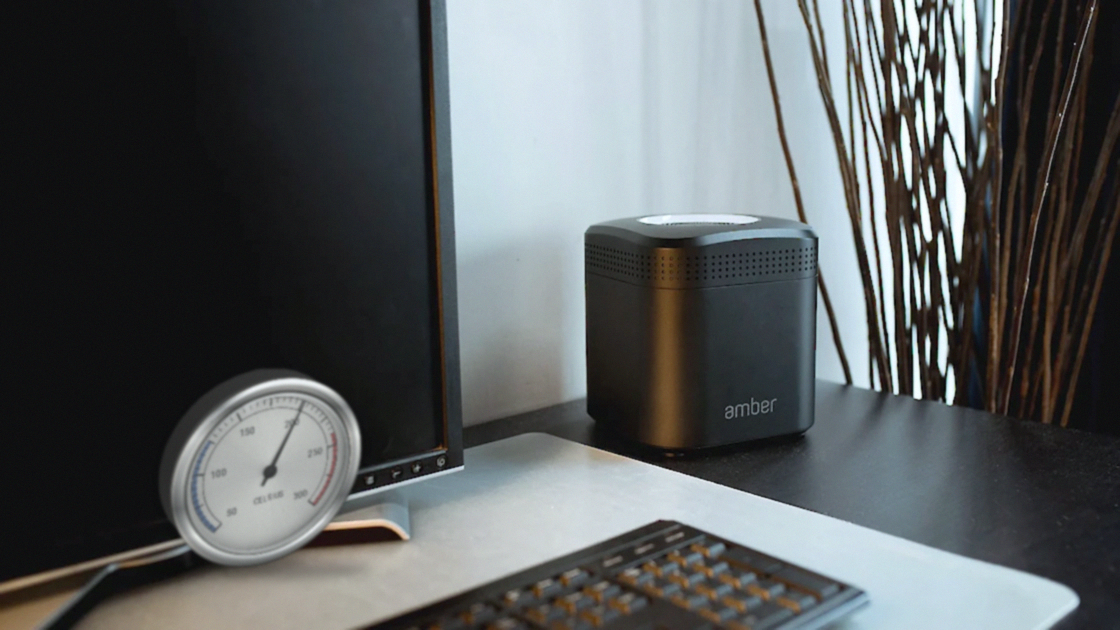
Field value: 200 °C
